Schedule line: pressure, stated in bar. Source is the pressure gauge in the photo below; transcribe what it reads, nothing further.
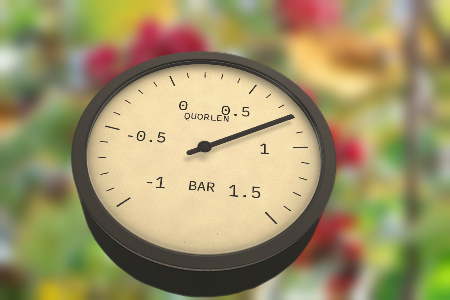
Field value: 0.8 bar
